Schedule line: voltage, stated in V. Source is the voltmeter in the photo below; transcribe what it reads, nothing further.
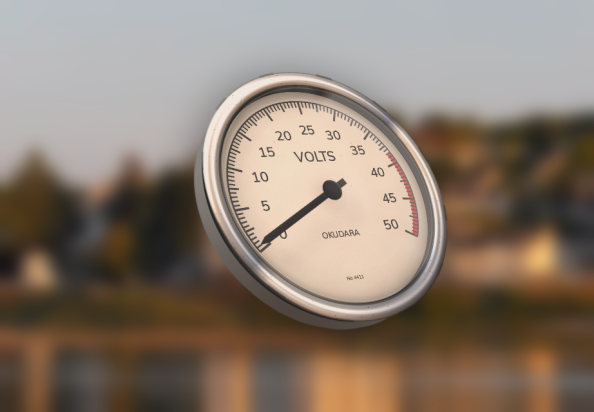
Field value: 0.5 V
